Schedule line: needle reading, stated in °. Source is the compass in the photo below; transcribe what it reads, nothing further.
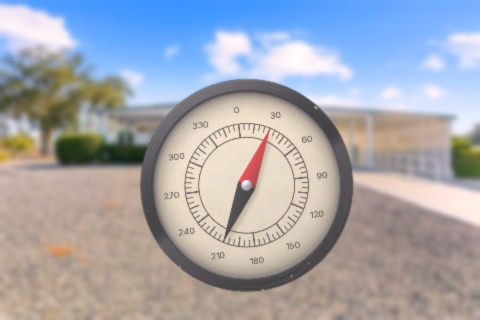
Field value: 30 °
